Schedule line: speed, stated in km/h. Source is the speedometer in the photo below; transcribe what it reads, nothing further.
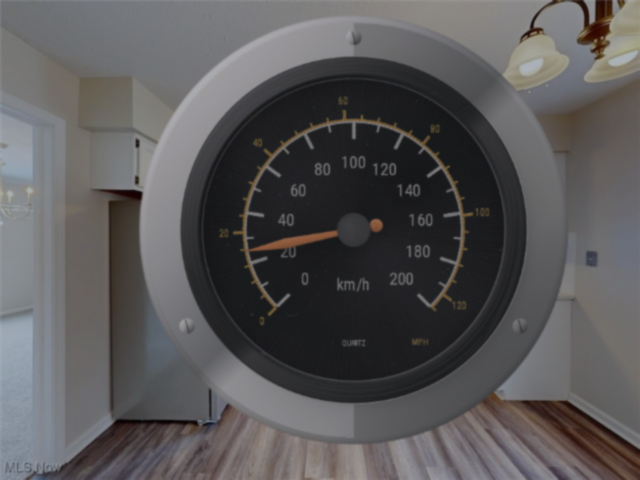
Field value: 25 km/h
